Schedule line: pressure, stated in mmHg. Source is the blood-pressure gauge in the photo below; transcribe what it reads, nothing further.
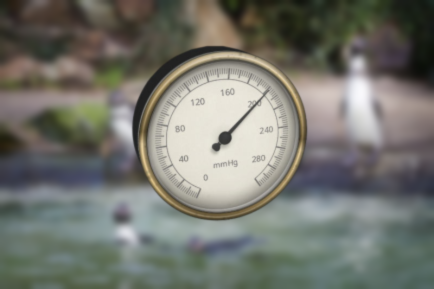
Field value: 200 mmHg
